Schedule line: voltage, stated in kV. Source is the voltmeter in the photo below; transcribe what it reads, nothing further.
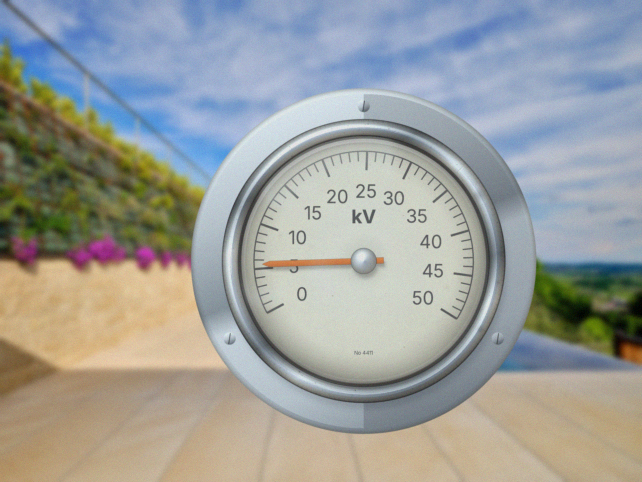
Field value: 5.5 kV
